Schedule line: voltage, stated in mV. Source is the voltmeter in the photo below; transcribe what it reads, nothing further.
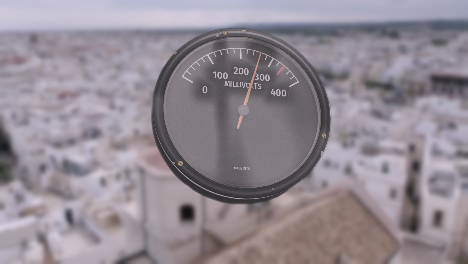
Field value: 260 mV
